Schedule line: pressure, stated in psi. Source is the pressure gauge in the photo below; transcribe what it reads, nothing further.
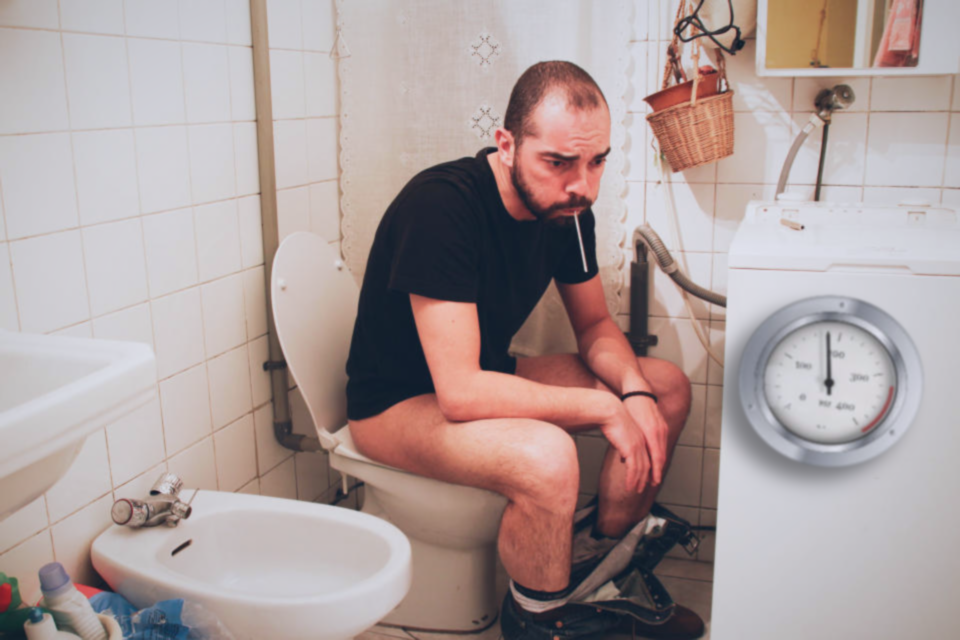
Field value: 180 psi
